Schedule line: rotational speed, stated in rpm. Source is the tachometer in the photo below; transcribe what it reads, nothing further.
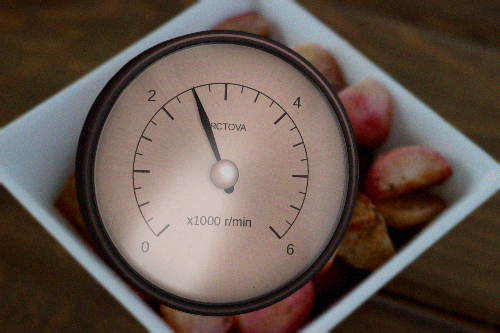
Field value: 2500 rpm
